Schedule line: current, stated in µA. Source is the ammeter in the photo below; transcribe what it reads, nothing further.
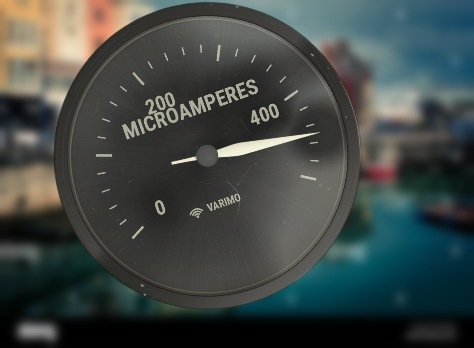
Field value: 450 µA
